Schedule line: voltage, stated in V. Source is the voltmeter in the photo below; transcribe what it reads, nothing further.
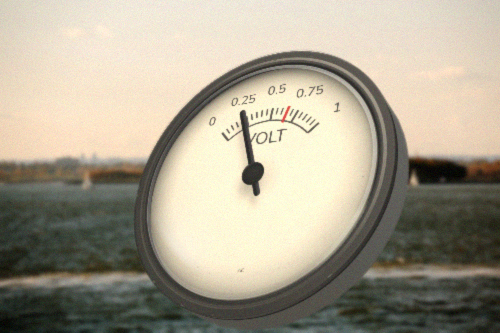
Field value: 0.25 V
